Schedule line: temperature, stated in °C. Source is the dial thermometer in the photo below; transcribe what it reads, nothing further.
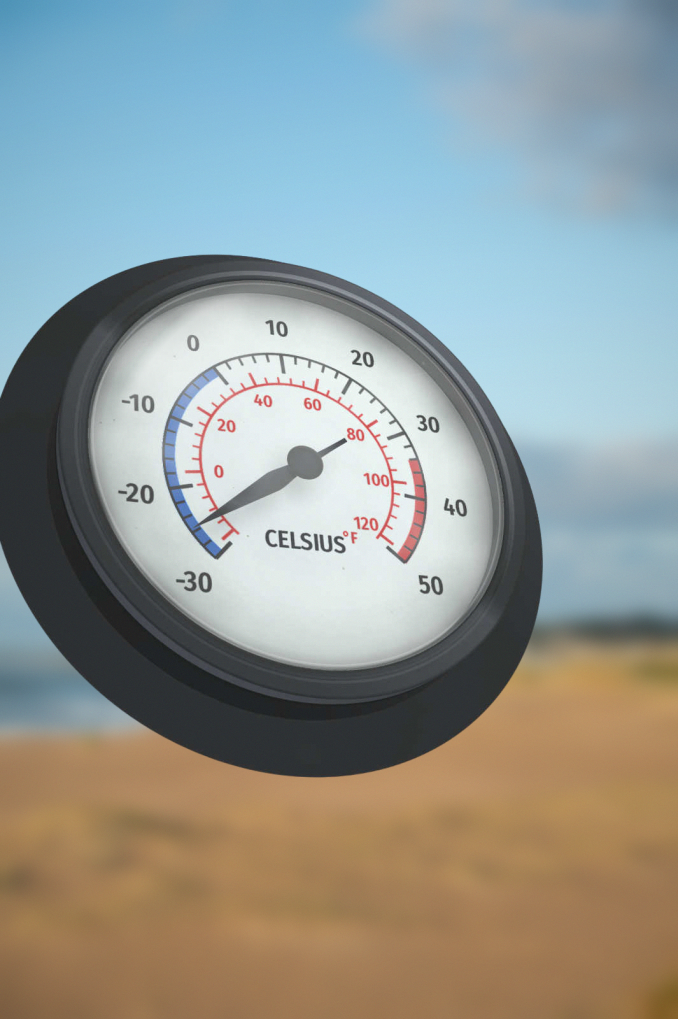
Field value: -26 °C
